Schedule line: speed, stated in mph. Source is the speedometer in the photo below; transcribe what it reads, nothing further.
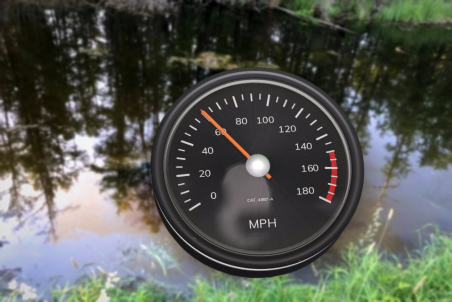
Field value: 60 mph
